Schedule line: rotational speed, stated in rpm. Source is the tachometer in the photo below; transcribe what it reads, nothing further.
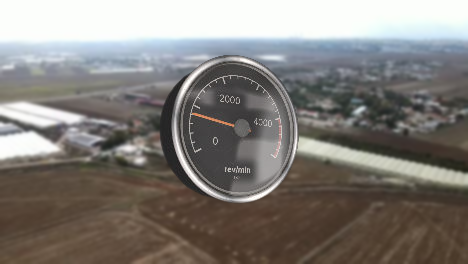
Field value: 800 rpm
